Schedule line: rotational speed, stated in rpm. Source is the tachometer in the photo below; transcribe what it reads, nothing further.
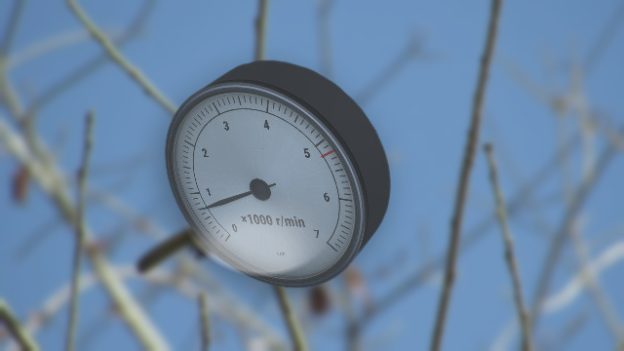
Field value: 700 rpm
